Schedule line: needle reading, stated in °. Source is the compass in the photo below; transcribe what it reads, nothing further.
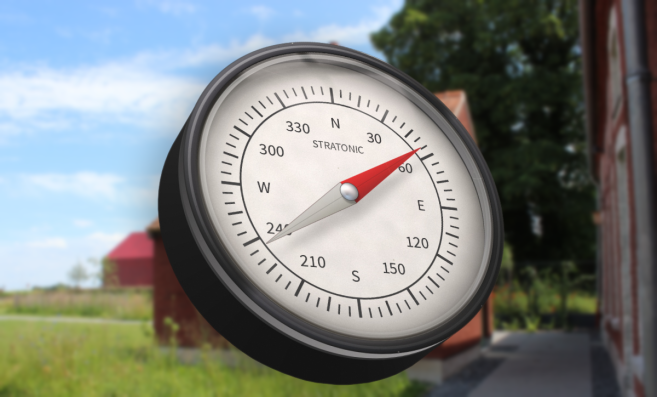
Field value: 55 °
